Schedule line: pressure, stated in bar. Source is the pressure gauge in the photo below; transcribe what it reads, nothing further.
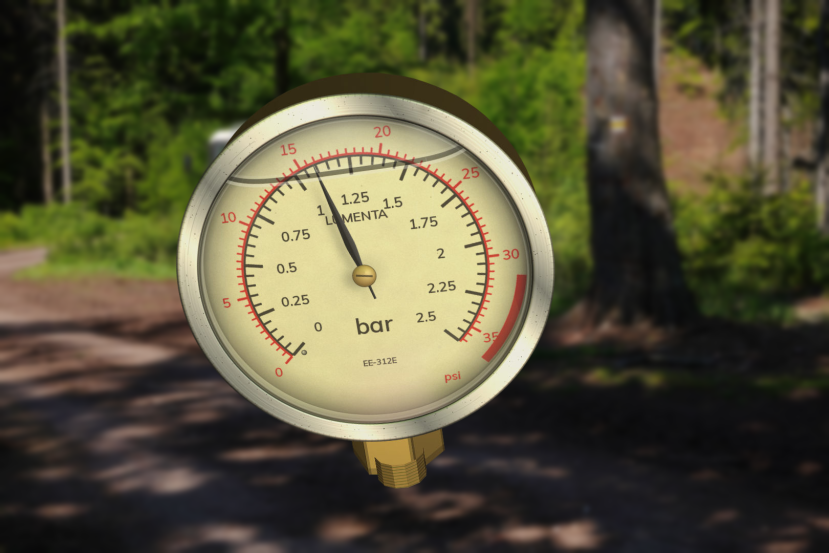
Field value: 1.1 bar
